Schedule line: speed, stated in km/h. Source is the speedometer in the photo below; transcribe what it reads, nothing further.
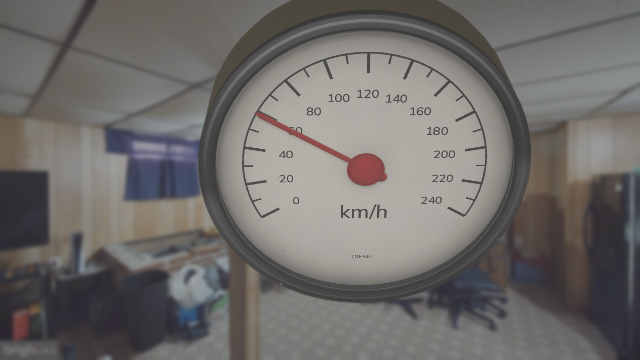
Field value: 60 km/h
